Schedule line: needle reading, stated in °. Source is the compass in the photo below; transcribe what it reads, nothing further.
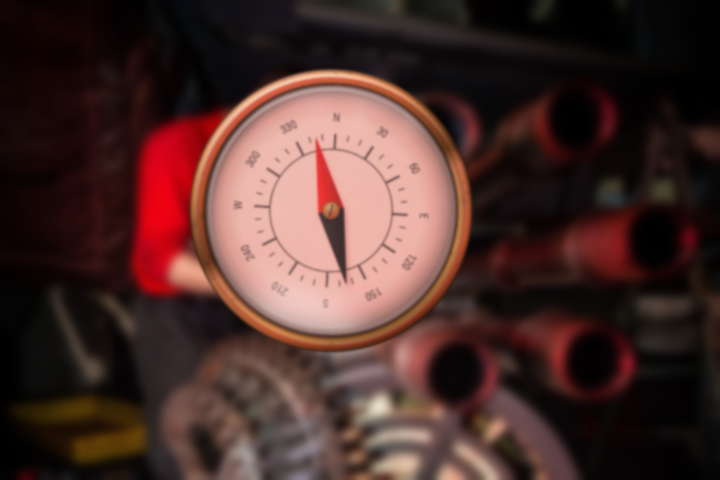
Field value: 345 °
